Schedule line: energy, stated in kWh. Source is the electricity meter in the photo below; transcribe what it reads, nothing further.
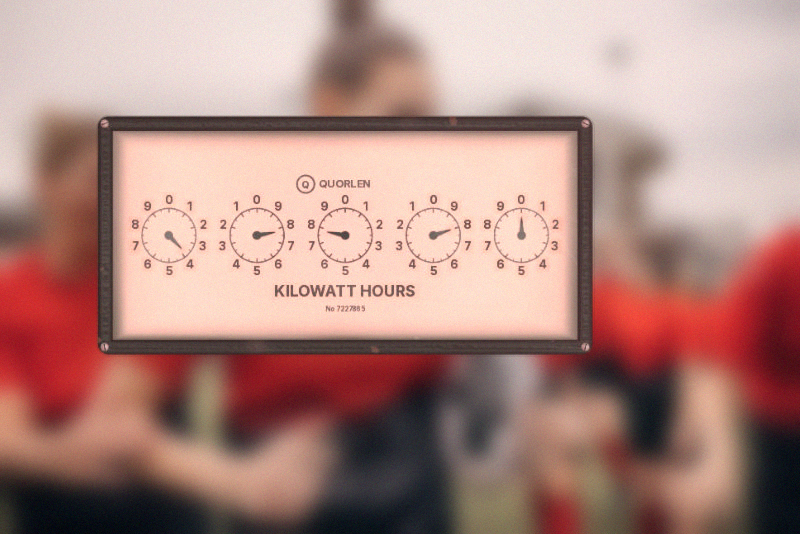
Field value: 37780 kWh
